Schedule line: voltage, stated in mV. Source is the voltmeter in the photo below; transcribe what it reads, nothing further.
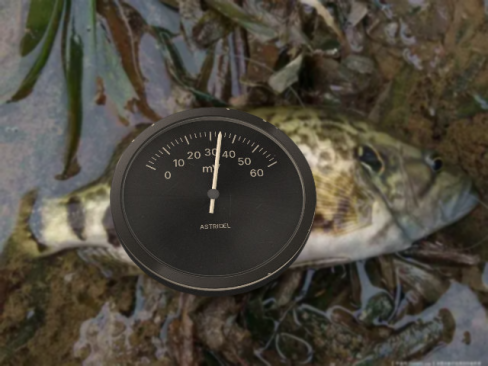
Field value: 34 mV
